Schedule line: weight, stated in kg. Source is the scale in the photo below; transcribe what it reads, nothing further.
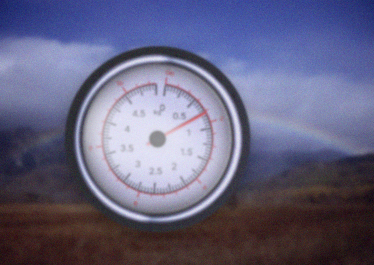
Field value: 0.75 kg
